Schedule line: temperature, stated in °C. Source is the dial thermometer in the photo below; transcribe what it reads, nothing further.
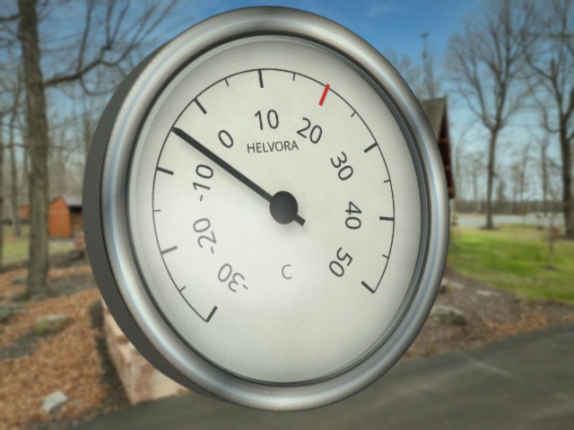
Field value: -5 °C
